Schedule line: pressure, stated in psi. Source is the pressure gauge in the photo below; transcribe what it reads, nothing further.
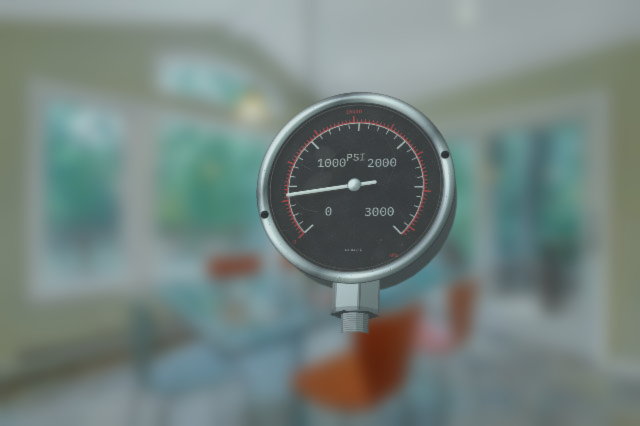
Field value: 400 psi
